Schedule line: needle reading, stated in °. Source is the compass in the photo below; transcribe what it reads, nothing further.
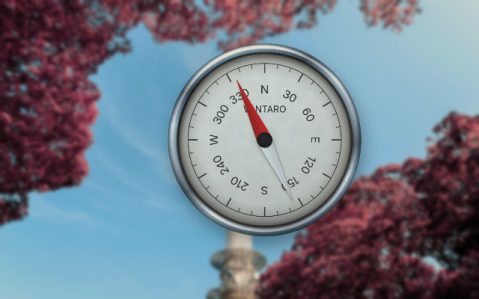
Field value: 335 °
